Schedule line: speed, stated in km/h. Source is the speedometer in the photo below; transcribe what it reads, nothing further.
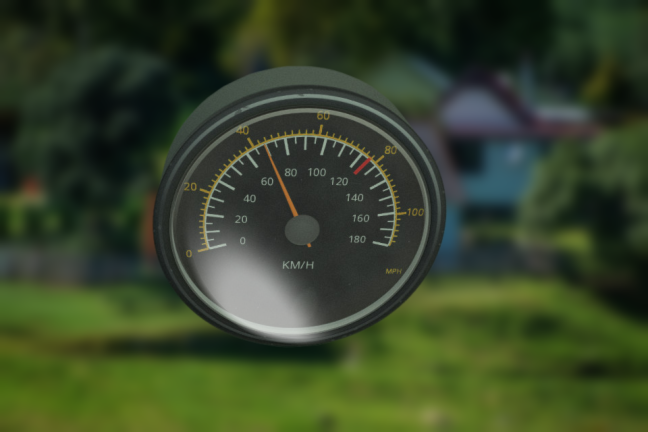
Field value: 70 km/h
